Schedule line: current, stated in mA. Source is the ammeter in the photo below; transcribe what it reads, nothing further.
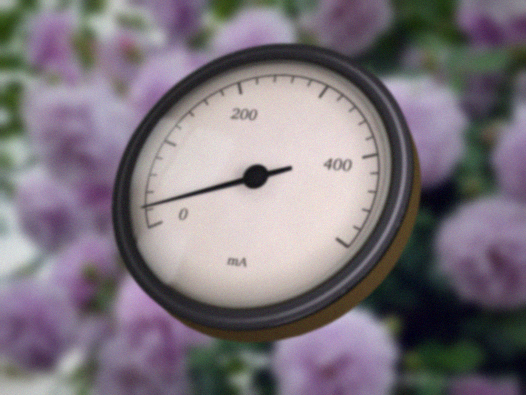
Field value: 20 mA
